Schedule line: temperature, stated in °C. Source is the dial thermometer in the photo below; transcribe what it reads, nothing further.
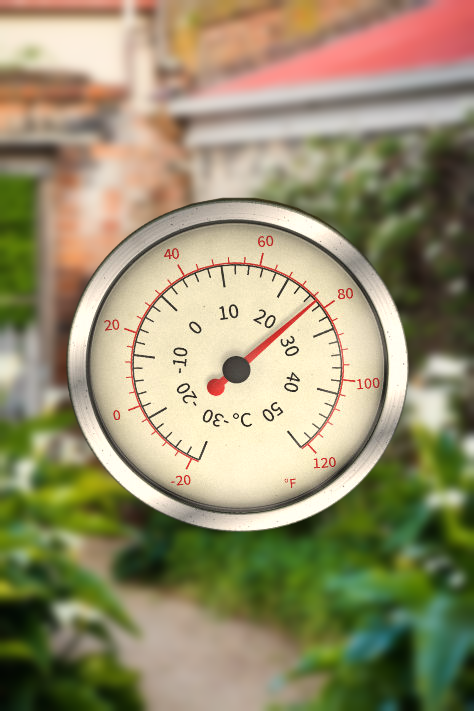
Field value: 25 °C
